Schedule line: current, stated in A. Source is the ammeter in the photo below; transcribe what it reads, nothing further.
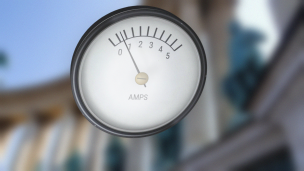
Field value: 0.75 A
